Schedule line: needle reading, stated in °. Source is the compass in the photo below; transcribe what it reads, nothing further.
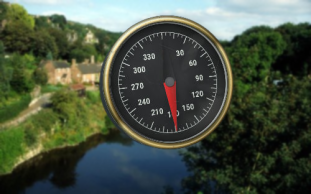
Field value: 180 °
